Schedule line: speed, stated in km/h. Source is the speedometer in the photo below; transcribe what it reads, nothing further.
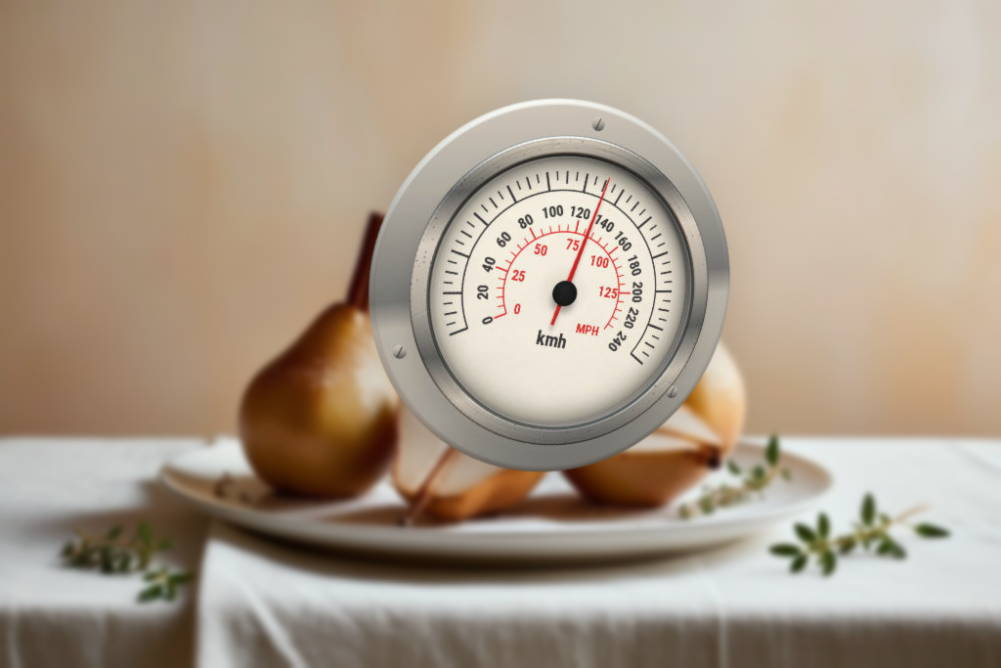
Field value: 130 km/h
